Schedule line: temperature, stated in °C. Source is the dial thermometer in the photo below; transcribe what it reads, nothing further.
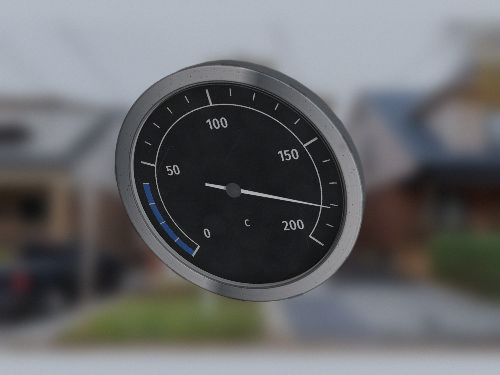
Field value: 180 °C
